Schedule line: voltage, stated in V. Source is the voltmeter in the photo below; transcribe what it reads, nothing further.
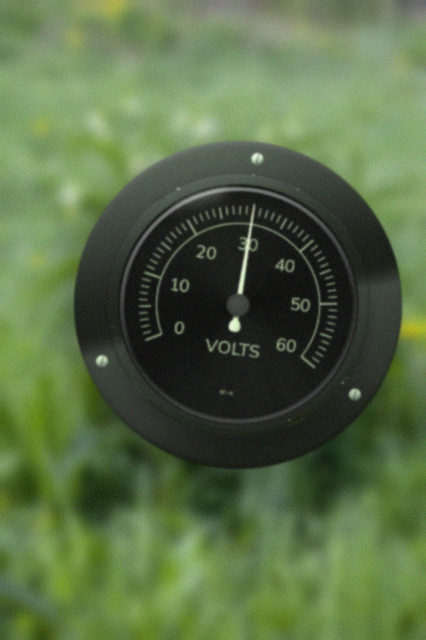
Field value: 30 V
